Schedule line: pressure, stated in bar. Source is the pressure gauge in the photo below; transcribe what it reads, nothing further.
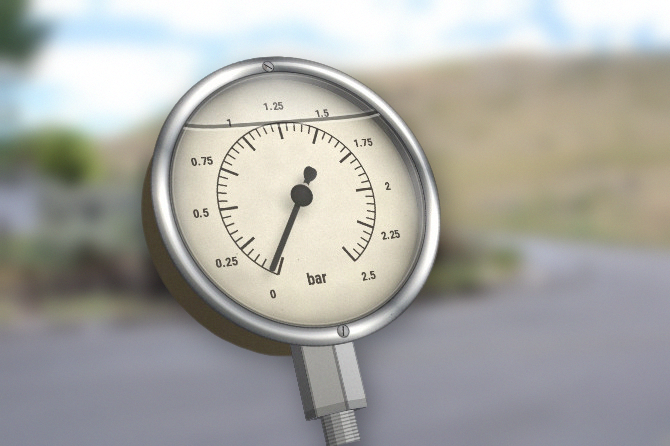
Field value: 0.05 bar
